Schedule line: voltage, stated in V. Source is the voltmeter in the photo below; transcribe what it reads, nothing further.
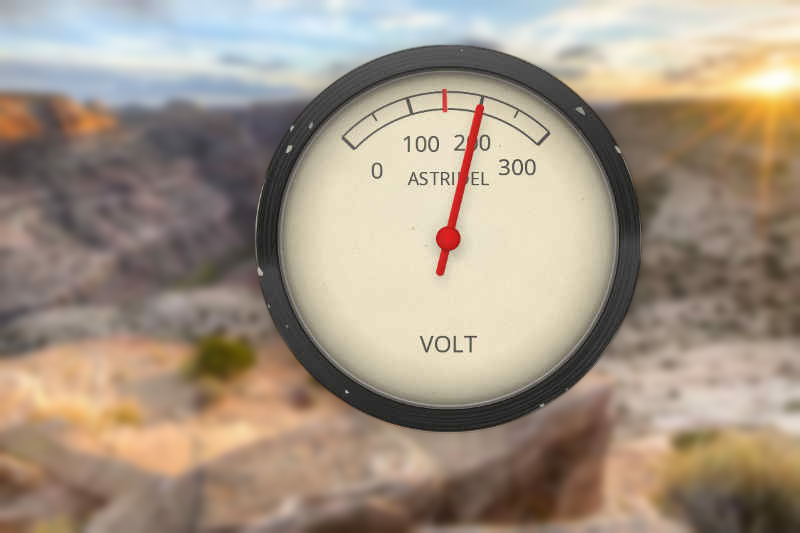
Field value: 200 V
